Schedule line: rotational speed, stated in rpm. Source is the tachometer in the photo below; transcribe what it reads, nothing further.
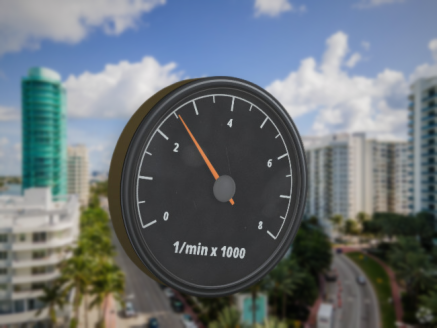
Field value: 2500 rpm
